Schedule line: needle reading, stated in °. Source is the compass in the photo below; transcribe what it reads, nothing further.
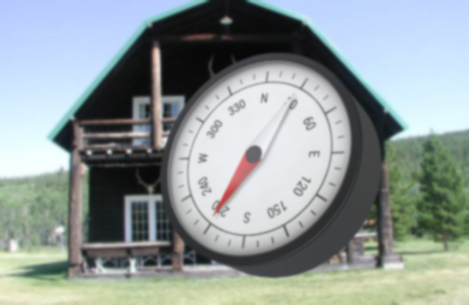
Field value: 210 °
